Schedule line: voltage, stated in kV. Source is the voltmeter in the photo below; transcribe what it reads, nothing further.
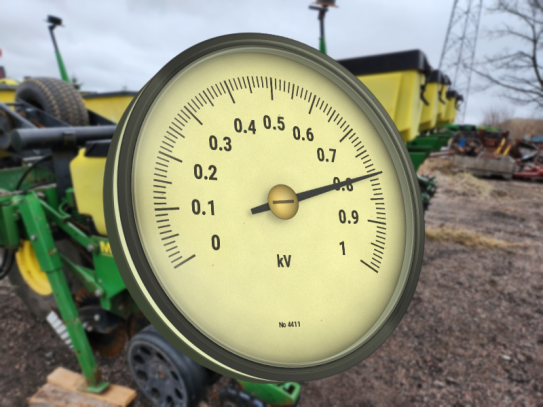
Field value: 0.8 kV
